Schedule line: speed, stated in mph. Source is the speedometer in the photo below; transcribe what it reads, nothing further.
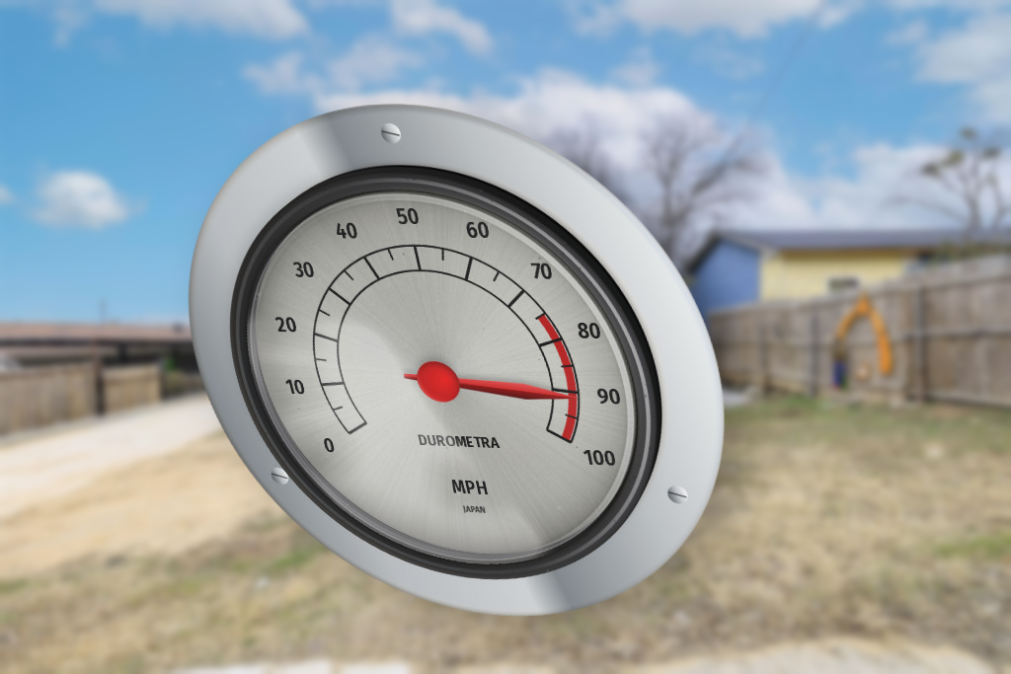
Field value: 90 mph
